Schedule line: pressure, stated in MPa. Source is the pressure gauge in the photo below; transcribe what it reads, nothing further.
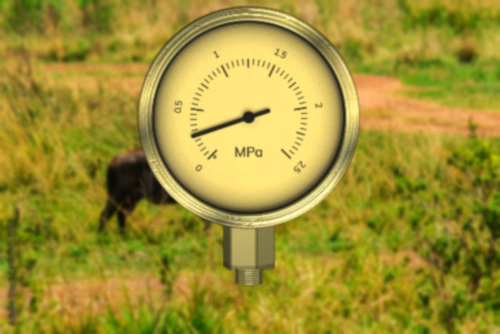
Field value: 0.25 MPa
